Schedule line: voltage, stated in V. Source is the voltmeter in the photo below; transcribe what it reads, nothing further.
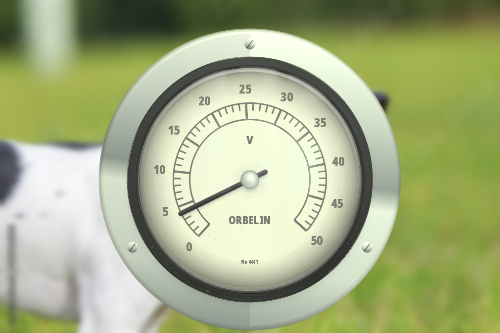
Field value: 4 V
